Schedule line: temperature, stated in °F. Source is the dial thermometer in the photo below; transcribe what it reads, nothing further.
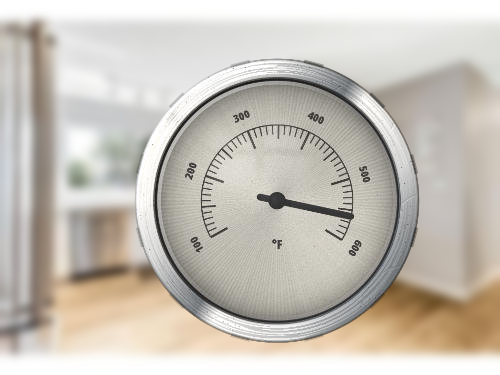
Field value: 560 °F
